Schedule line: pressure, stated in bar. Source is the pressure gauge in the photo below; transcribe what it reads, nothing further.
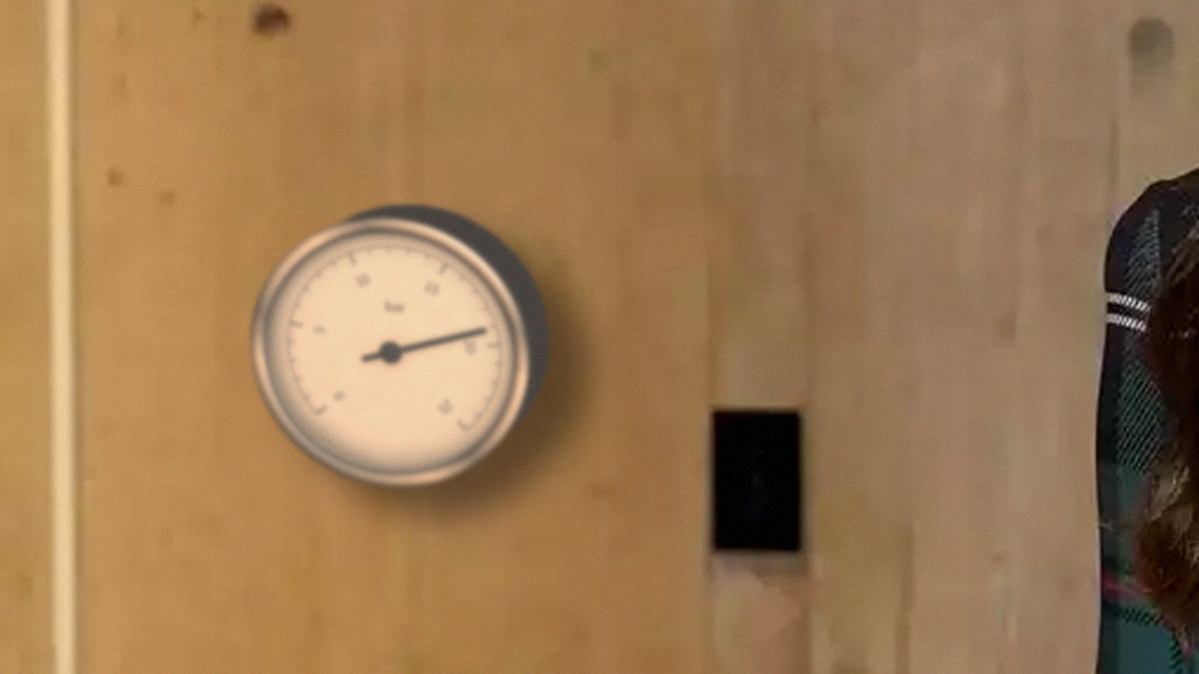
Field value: 19 bar
